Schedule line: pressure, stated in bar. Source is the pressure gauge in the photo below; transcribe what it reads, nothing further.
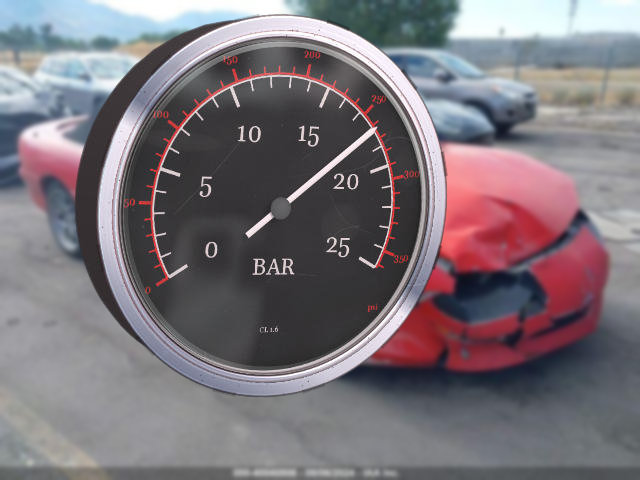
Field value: 18 bar
